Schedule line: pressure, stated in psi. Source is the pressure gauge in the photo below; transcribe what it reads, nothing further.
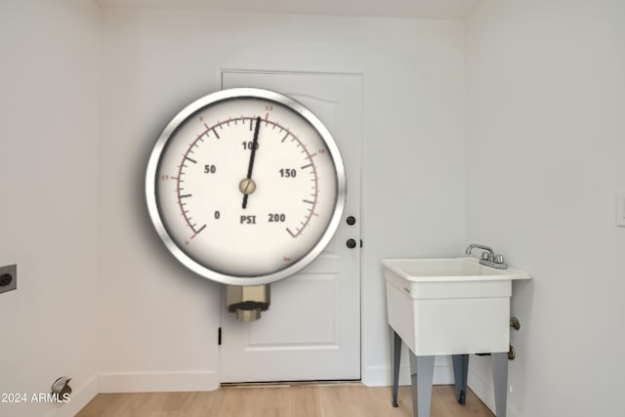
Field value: 105 psi
